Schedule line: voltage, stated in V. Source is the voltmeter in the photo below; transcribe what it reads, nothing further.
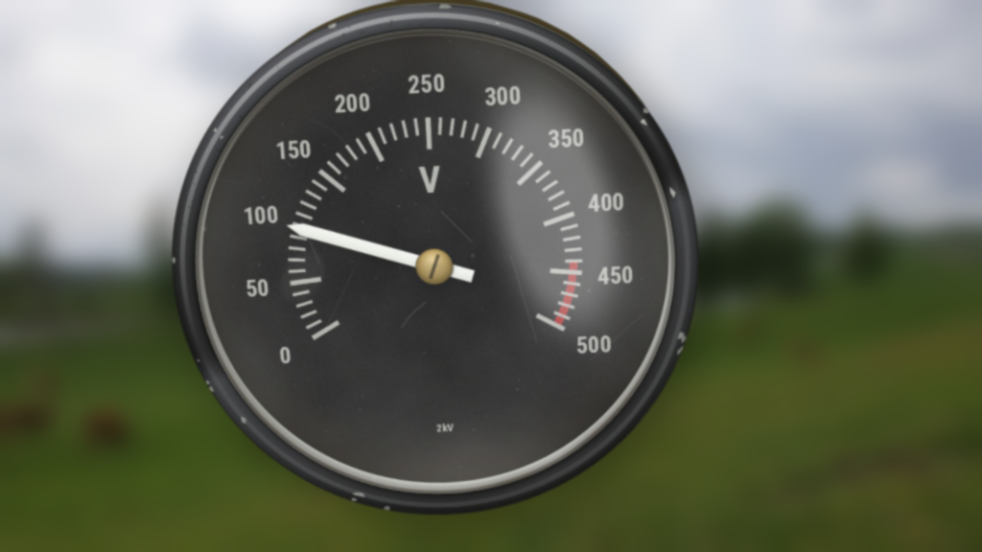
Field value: 100 V
